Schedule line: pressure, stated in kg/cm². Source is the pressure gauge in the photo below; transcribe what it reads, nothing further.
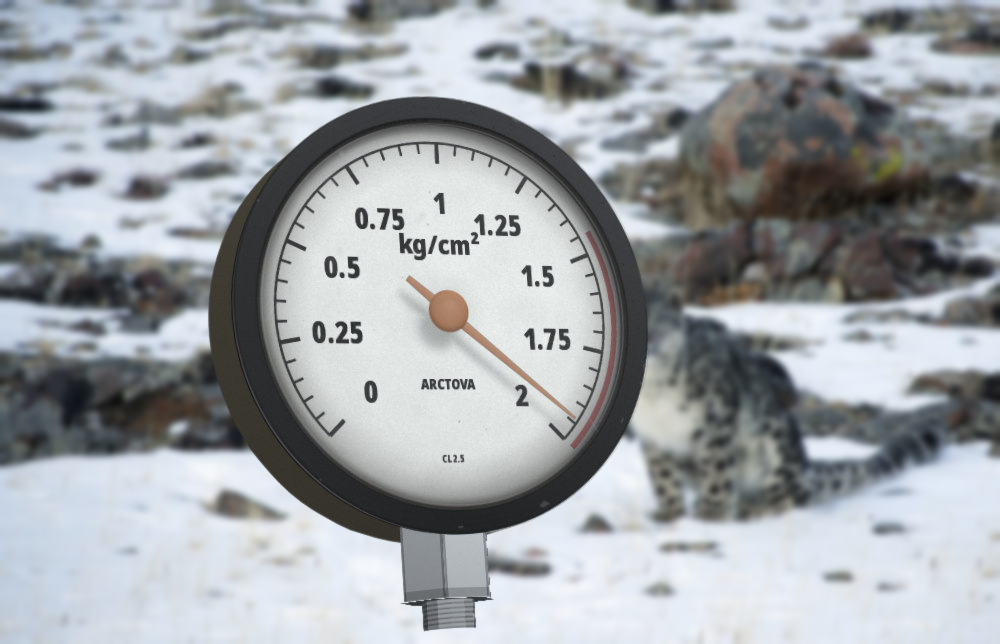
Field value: 1.95 kg/cm²
